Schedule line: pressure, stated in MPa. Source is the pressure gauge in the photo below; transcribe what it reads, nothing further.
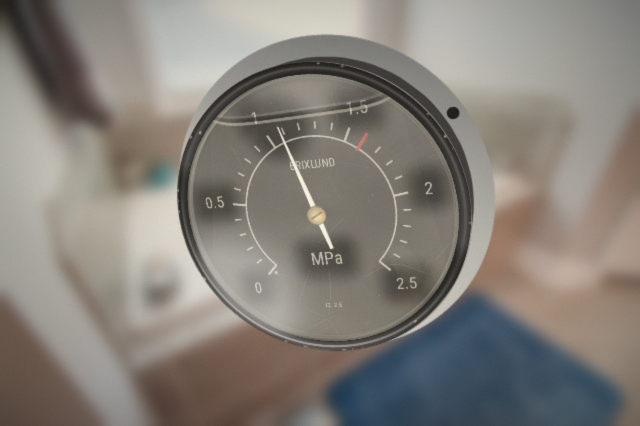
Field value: 1.1 MPa
